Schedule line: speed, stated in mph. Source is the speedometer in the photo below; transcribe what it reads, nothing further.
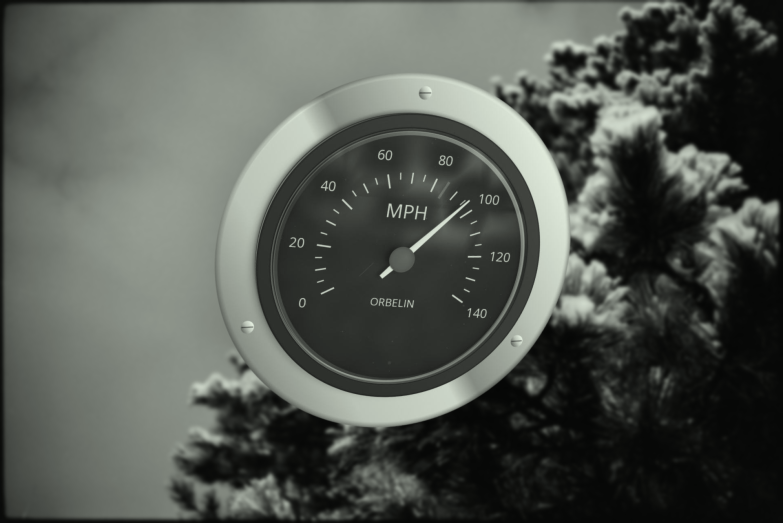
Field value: 95 mph
